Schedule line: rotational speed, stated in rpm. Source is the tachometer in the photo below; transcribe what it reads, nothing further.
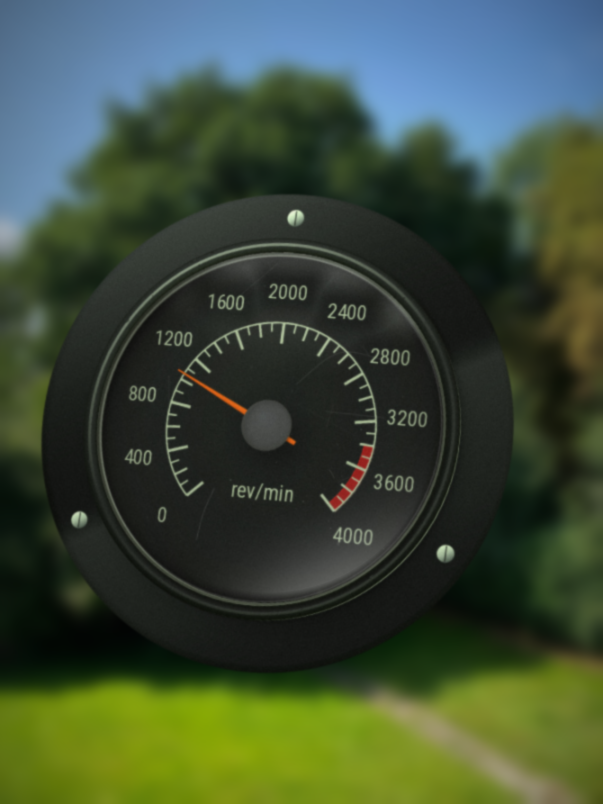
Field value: 1050 rpm
